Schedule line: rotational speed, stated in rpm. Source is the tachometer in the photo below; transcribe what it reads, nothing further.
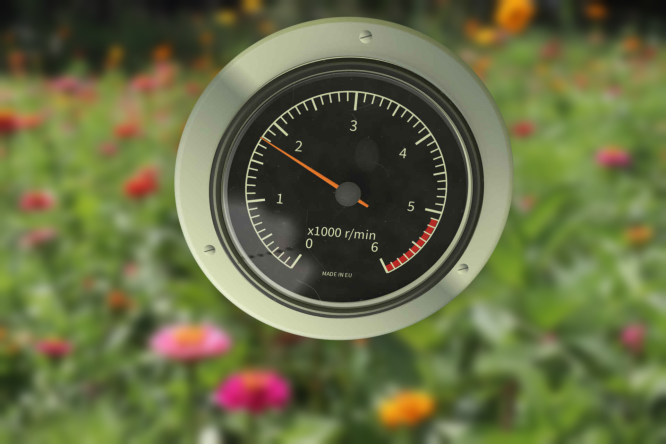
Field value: 1800 rpm
